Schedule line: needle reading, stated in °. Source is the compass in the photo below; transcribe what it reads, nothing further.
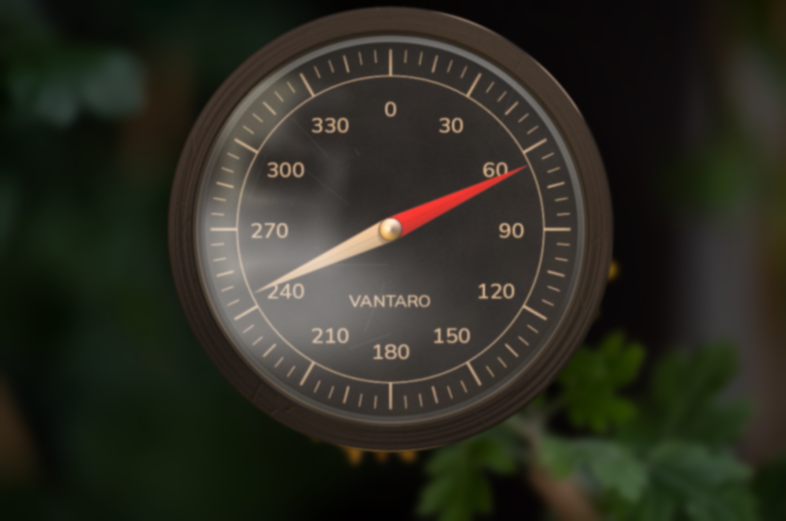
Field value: 65 °
